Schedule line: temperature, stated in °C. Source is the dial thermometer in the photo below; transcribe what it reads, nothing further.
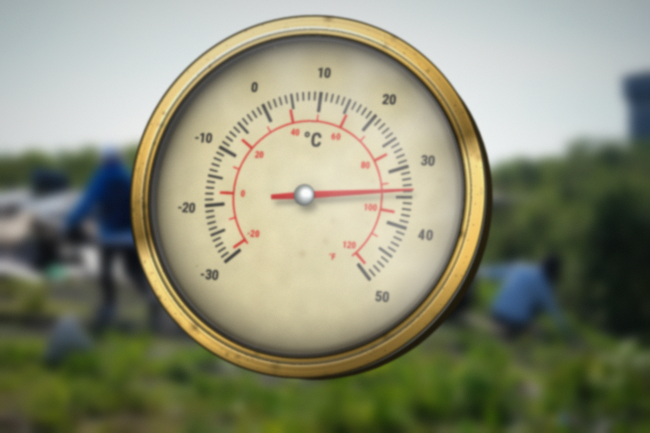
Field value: 34 °C
